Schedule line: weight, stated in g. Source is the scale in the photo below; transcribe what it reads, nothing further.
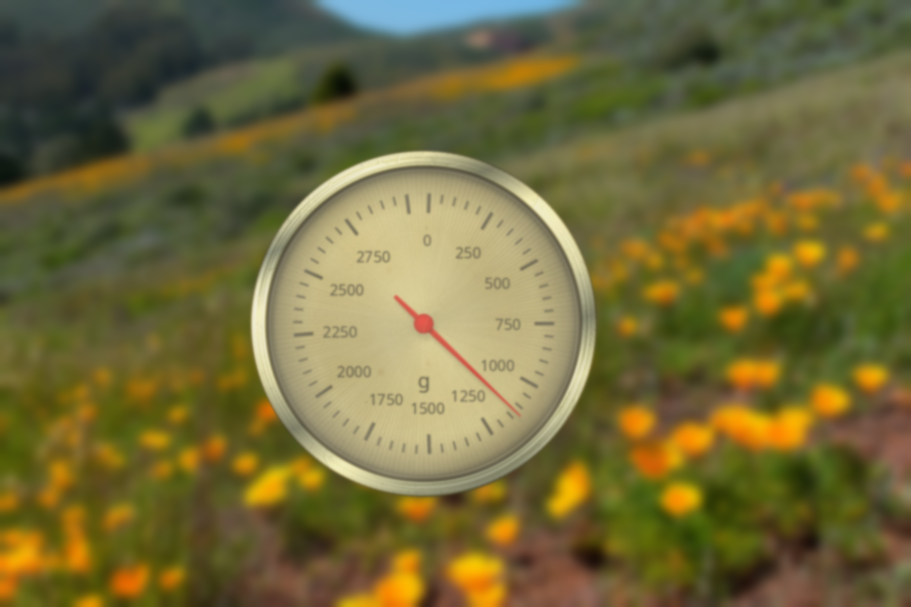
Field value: 1125 g
